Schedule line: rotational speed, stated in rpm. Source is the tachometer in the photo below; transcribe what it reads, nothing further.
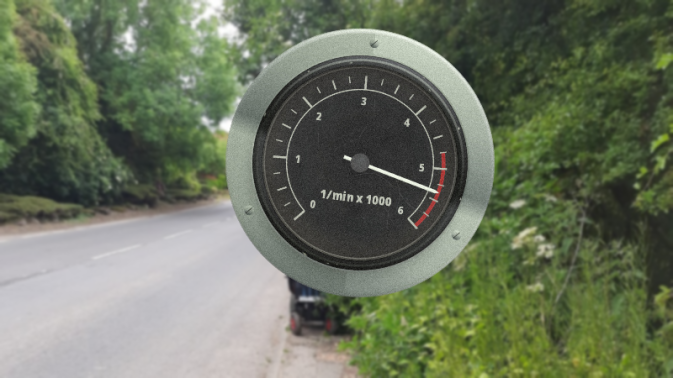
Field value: 5375 rpm
